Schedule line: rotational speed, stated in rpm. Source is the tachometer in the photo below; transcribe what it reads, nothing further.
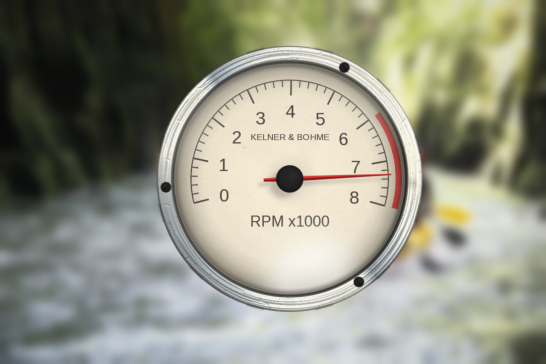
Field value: 7300 rpm
